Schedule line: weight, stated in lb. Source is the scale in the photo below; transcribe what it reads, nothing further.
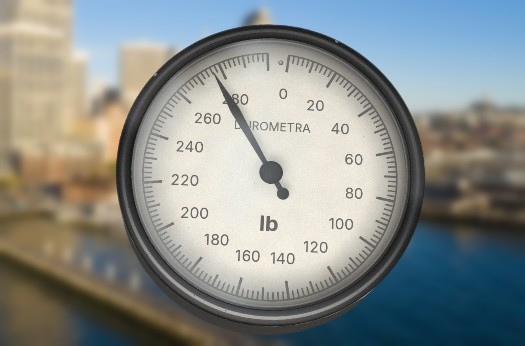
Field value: 276 lb
